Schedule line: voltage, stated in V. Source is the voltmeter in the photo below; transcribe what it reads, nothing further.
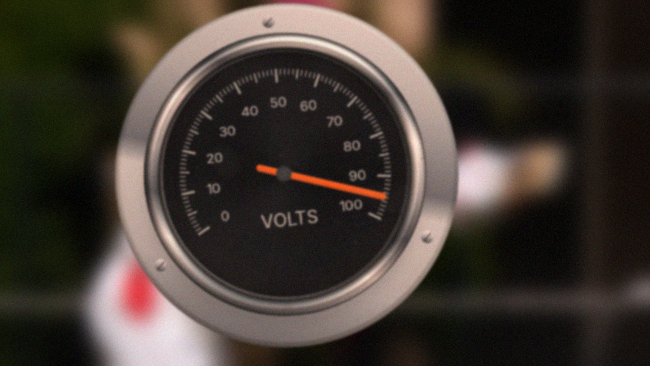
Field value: 95 V
